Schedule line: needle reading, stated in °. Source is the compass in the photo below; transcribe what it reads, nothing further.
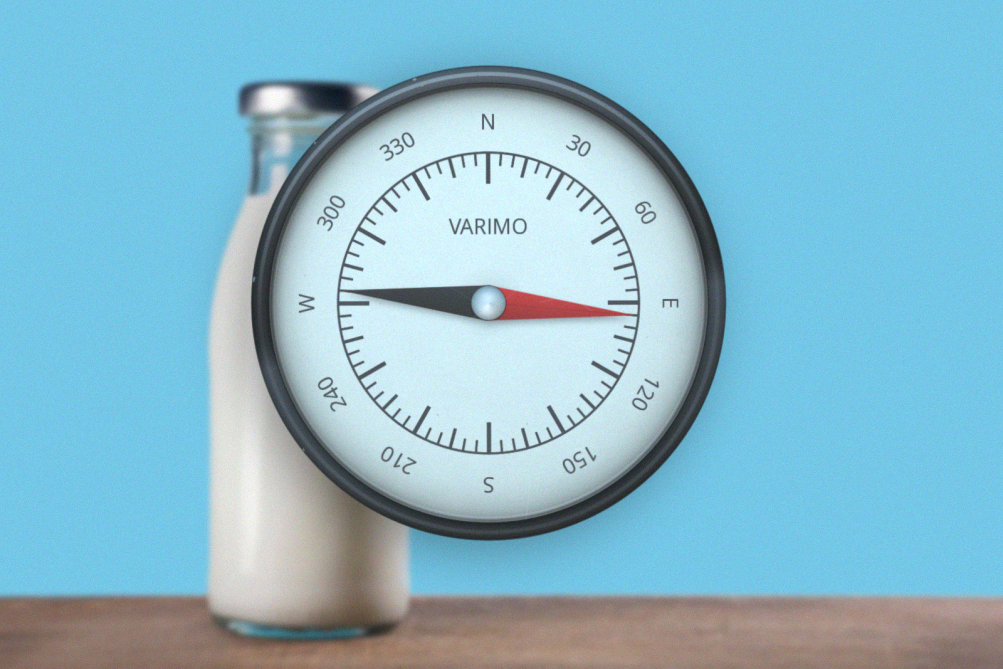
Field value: 95 °
